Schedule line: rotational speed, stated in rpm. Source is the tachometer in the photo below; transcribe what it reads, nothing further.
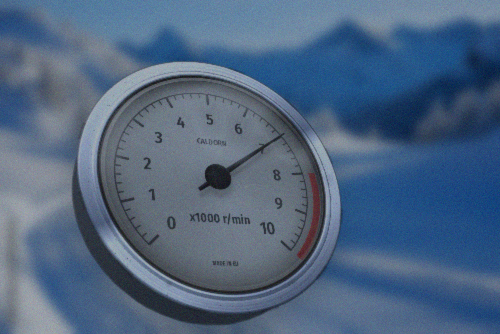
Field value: 7000 rpm
